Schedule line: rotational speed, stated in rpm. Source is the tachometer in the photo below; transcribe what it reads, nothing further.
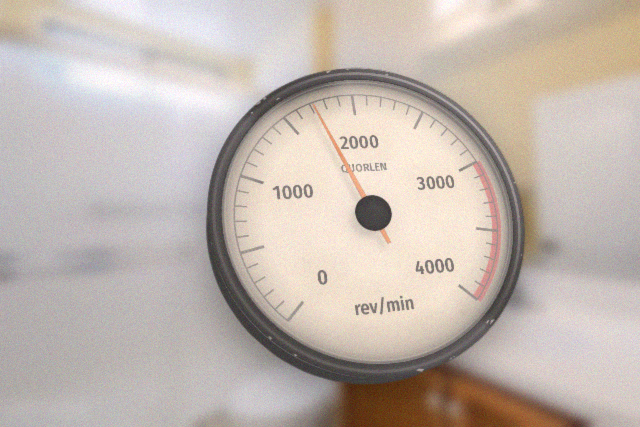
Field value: 1700 rpm
